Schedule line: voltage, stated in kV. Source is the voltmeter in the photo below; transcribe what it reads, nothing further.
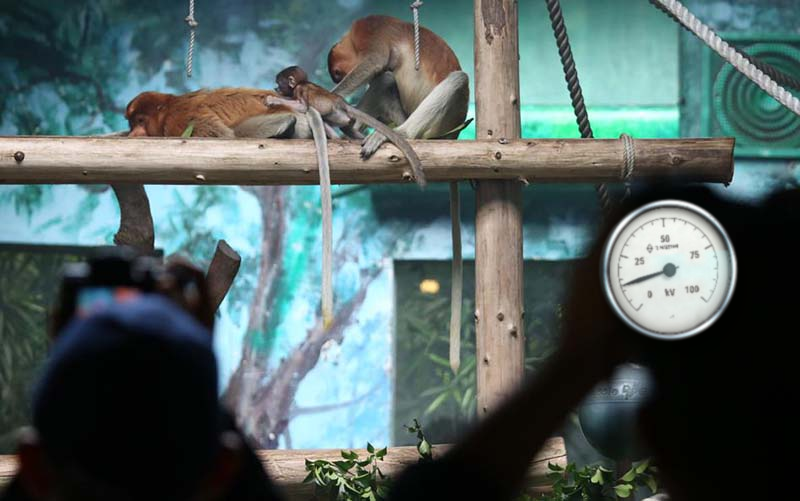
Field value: 12.5 kV
